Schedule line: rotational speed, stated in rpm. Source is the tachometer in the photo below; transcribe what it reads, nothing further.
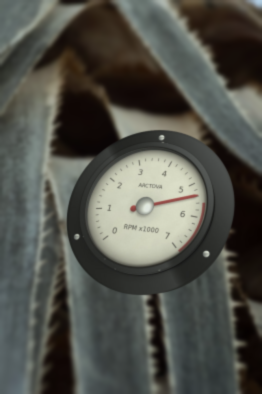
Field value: 5400 rpm
